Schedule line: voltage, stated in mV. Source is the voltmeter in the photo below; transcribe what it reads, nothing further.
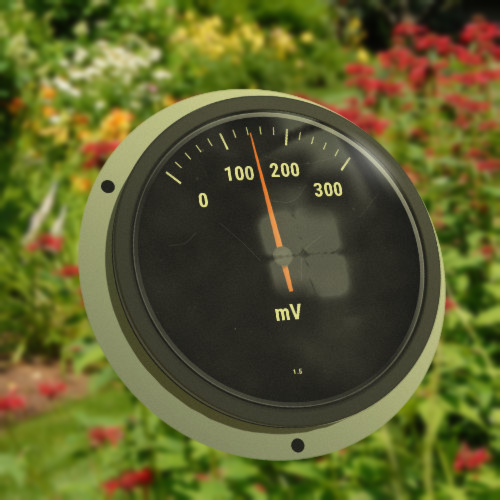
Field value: 140 mV
